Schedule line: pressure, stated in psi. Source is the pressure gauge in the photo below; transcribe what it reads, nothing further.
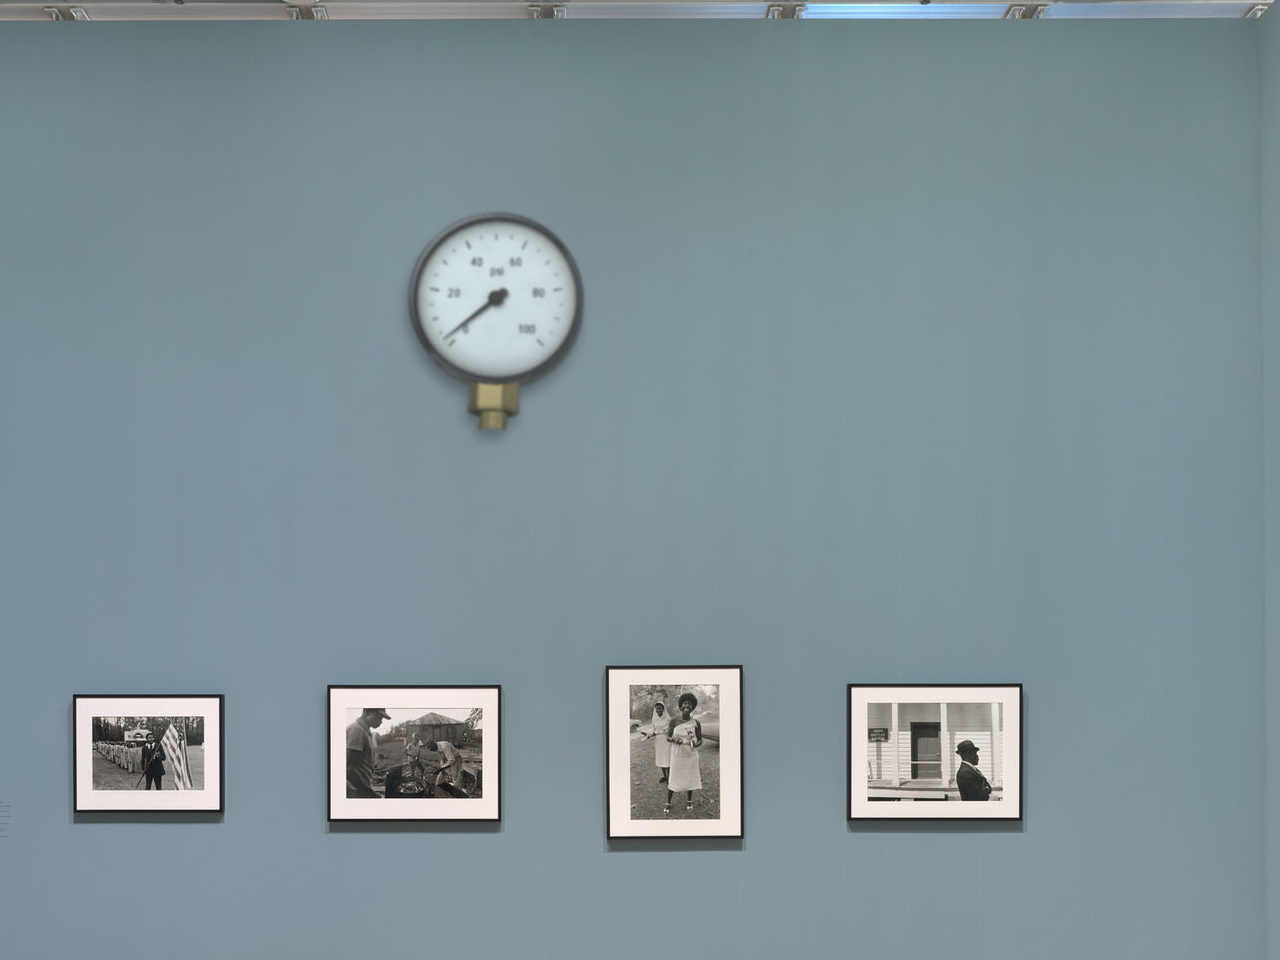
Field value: 2.5 psi
